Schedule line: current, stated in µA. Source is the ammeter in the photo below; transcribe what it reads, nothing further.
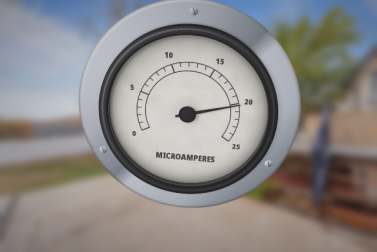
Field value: 20 µA
